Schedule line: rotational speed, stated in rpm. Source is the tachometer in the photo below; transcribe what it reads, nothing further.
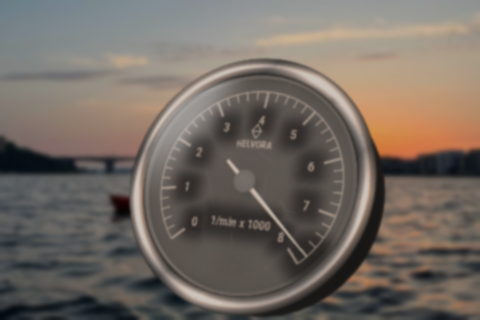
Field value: 7800 rpm
